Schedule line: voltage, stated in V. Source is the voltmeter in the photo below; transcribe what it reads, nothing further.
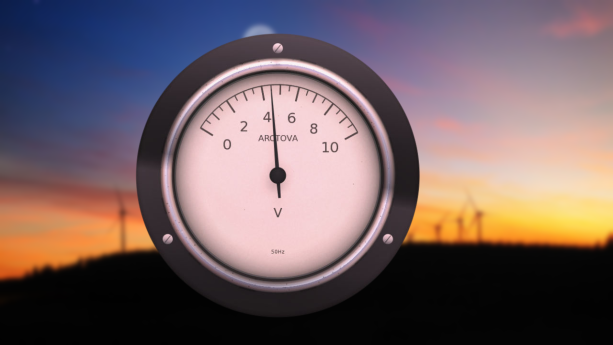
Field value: 4.5 V
